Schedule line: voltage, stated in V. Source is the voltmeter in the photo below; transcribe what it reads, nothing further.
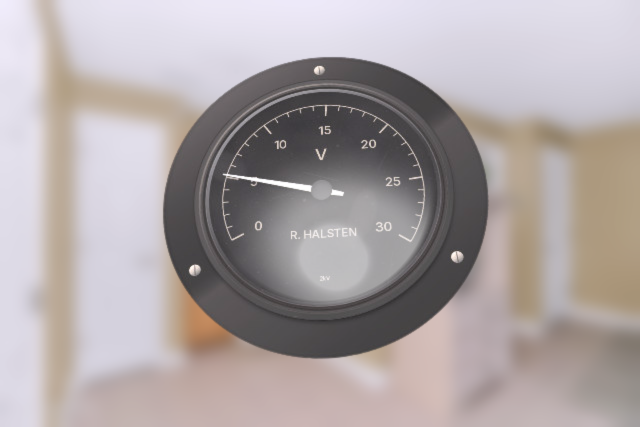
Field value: 5 V
